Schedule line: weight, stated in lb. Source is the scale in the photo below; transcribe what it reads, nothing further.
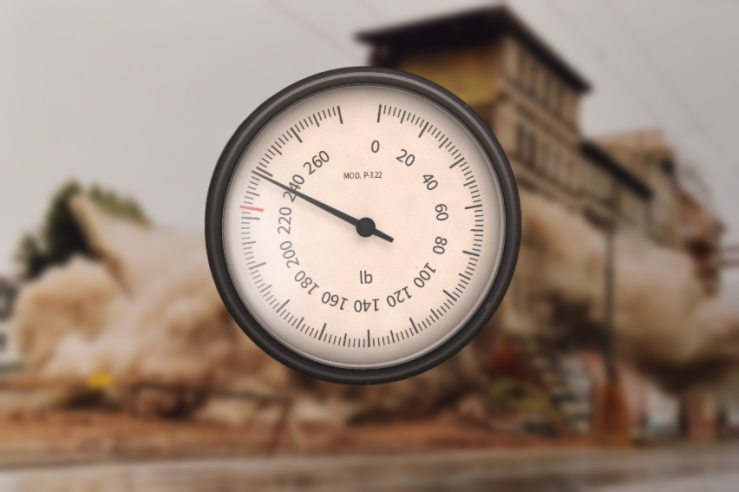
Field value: 238 lb
